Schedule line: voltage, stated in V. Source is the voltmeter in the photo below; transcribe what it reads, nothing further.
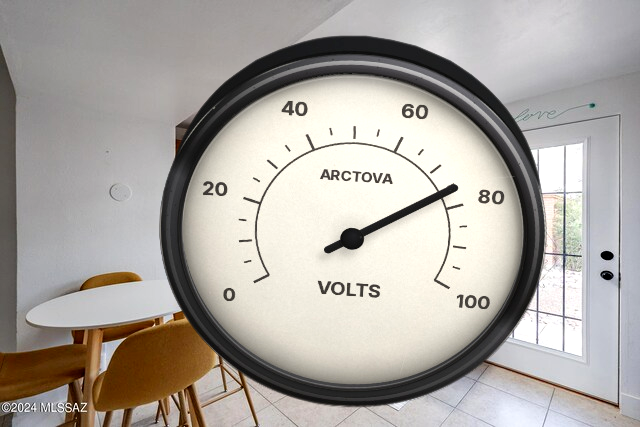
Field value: 75 V
